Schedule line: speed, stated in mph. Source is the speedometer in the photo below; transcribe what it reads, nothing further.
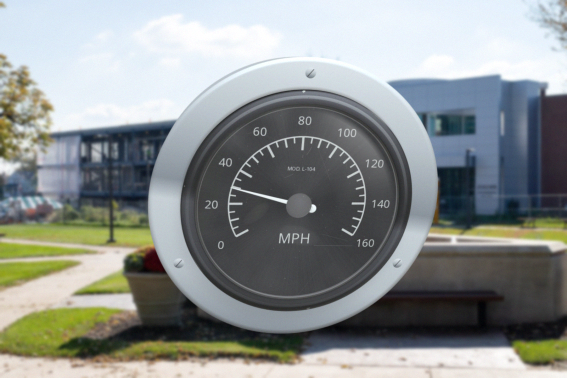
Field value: 30 mph
